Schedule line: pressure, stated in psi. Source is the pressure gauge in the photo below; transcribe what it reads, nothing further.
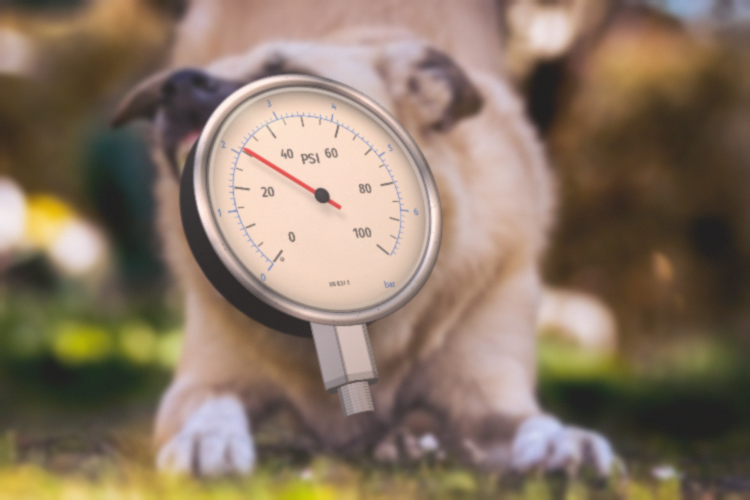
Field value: 30 psi
